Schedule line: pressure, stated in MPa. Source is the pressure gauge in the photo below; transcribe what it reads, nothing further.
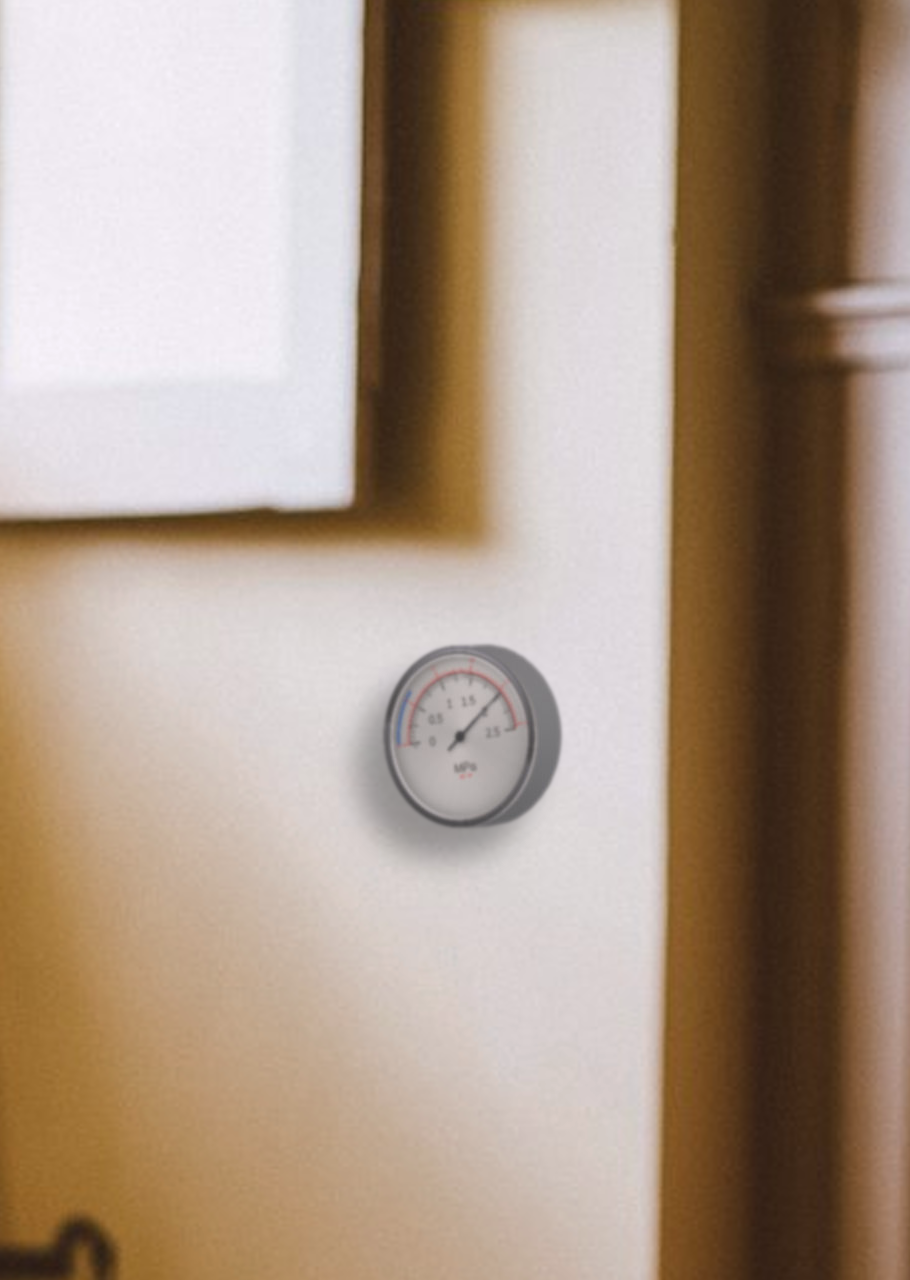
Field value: 2 MPa
